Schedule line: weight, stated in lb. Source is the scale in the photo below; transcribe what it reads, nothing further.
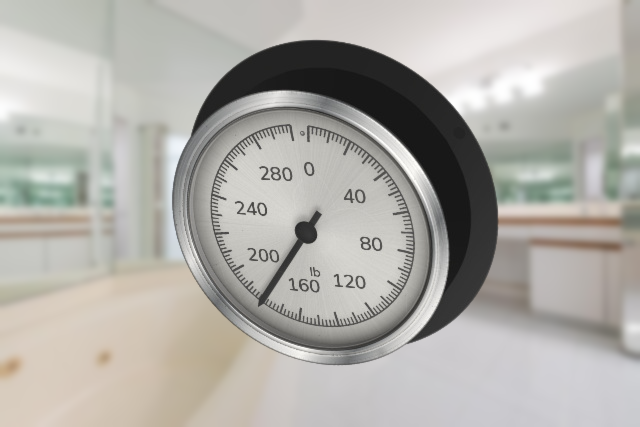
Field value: 180 lb
